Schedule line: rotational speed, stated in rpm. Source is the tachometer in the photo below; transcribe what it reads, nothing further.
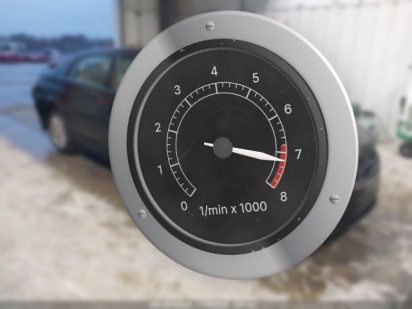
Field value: 7200 rpm
